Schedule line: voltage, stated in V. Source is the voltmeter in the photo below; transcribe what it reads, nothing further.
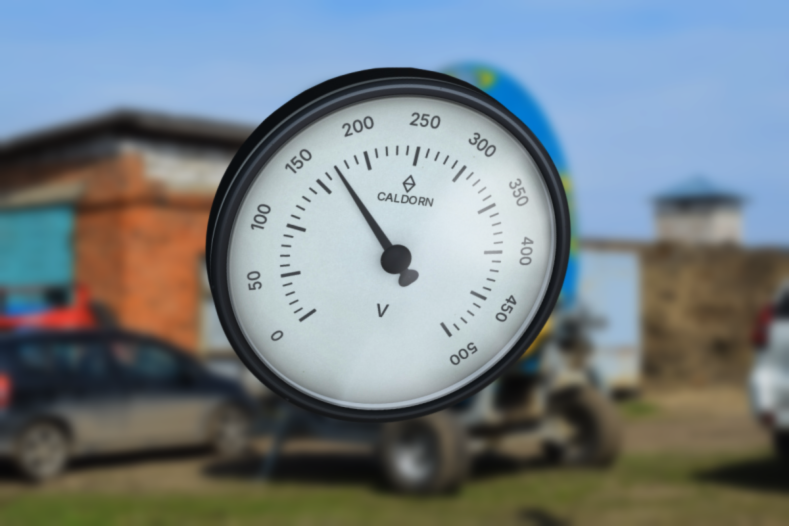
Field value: 170 V
